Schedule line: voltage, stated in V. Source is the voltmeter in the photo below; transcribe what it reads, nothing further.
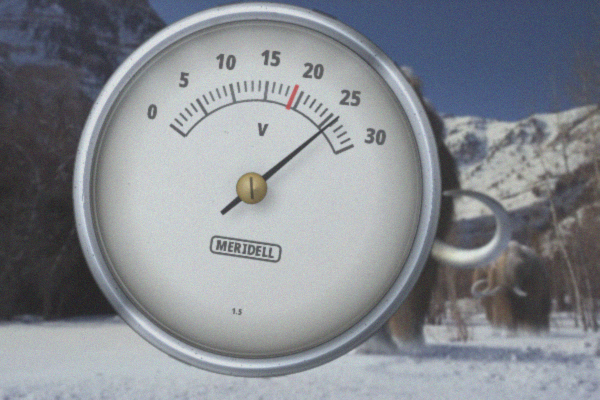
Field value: 26 V
